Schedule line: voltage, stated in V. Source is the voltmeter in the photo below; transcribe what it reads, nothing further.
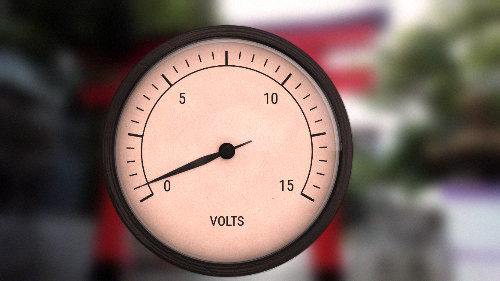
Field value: 0.5 V
